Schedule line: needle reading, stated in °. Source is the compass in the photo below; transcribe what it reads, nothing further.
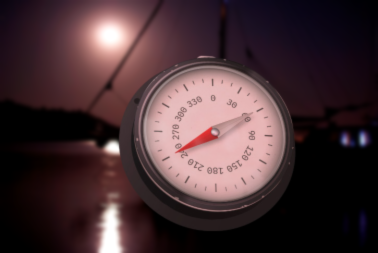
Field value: 240 °
